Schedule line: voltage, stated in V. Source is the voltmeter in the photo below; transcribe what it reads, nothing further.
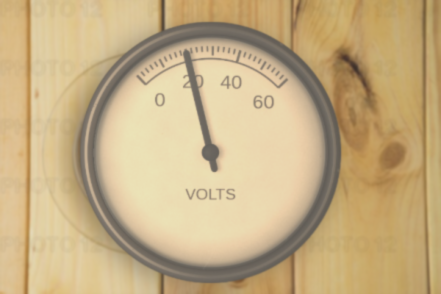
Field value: 20 V
